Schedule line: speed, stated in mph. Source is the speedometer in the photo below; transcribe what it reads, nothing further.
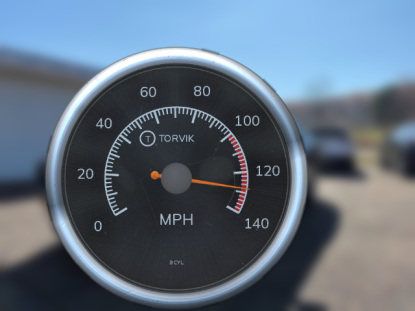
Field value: 128 mph
